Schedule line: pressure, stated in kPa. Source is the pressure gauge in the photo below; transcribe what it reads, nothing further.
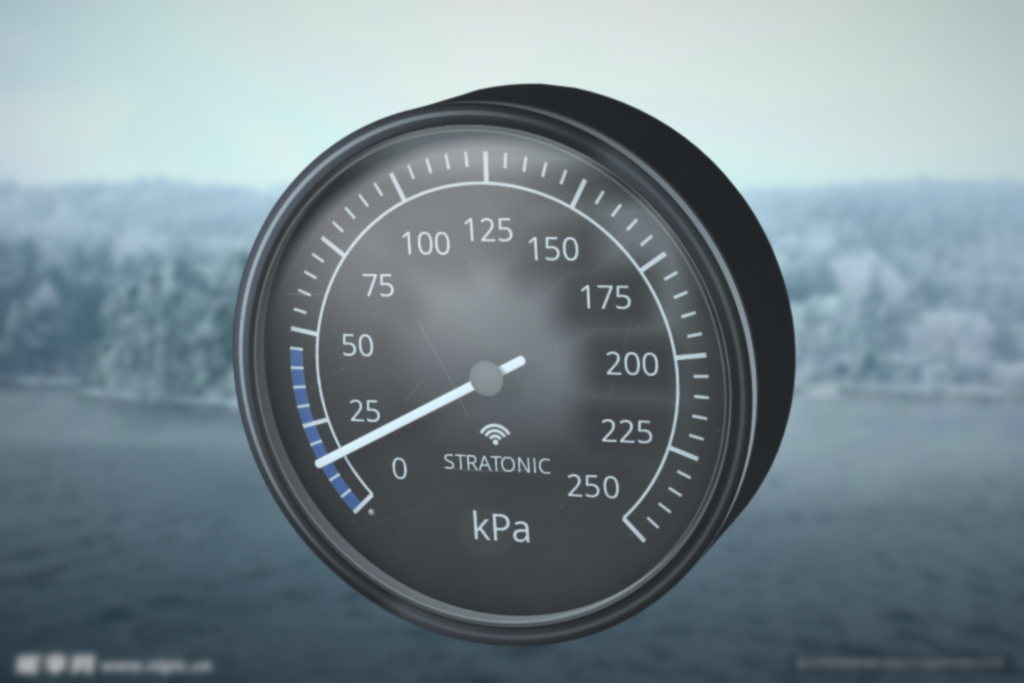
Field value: 15 kPa
